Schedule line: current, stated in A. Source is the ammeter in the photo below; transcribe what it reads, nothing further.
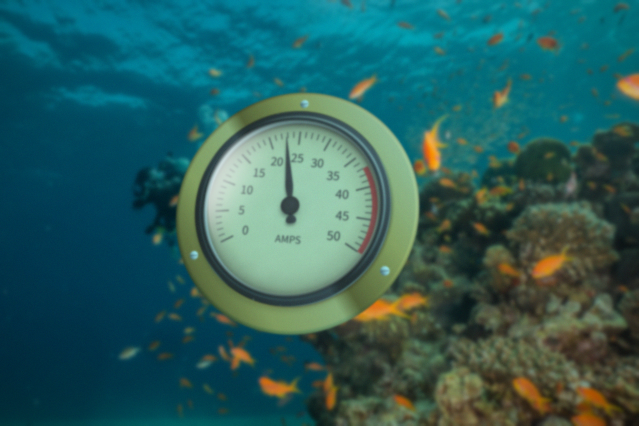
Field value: 23 A
